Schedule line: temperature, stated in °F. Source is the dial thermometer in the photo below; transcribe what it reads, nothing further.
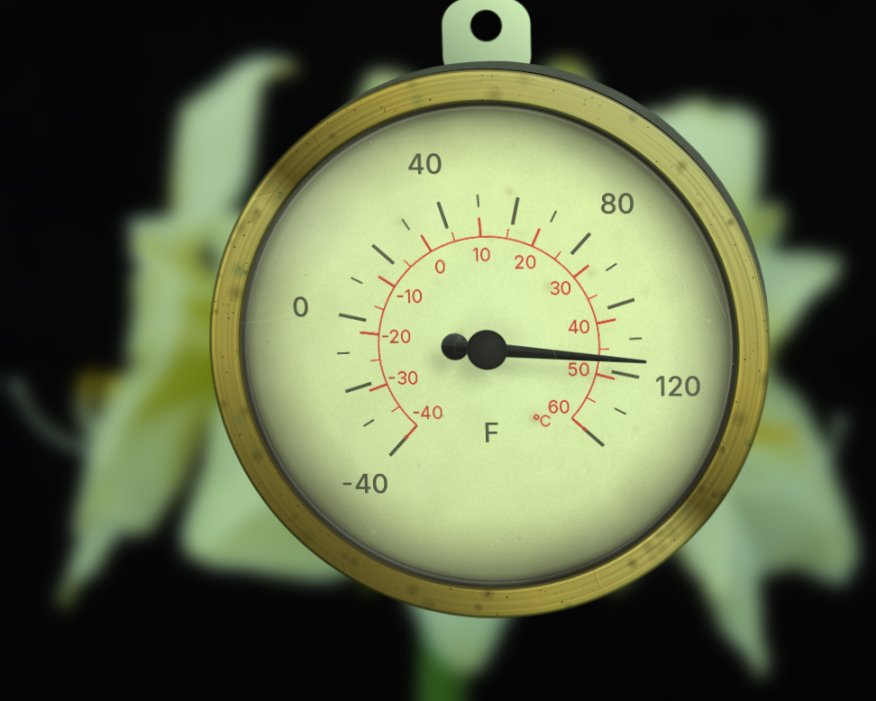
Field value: 115 °F
